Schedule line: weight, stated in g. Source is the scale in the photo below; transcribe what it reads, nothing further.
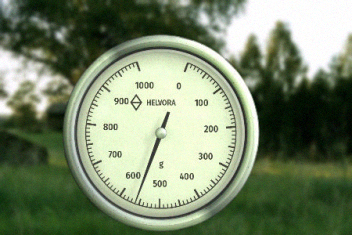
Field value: 560 g
